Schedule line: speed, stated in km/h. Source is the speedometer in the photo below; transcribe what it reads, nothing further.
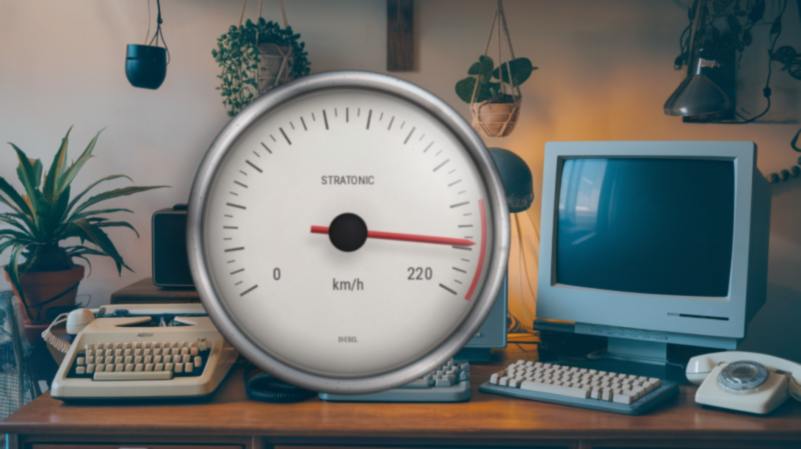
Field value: 197.5 km/h
